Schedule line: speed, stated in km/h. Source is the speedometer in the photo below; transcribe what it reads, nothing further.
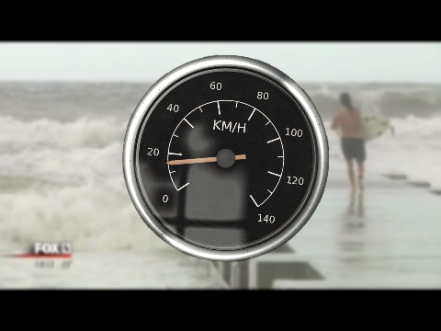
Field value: 15 km/h
